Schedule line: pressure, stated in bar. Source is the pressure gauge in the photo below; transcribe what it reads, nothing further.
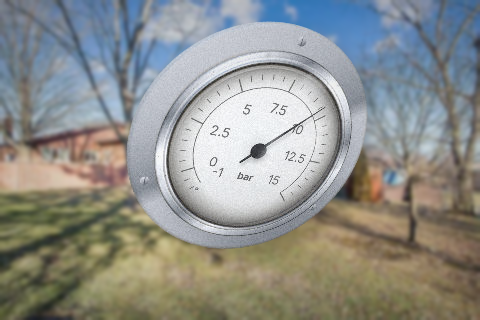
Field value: 9.5 bar
